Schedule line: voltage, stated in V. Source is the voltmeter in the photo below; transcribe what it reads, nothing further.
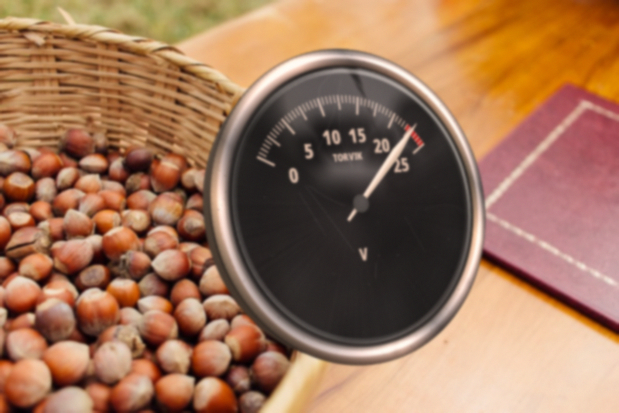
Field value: 22.5 V
